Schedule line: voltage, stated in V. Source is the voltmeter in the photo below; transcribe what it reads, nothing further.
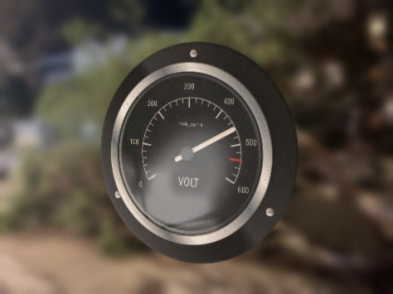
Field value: 460 V
